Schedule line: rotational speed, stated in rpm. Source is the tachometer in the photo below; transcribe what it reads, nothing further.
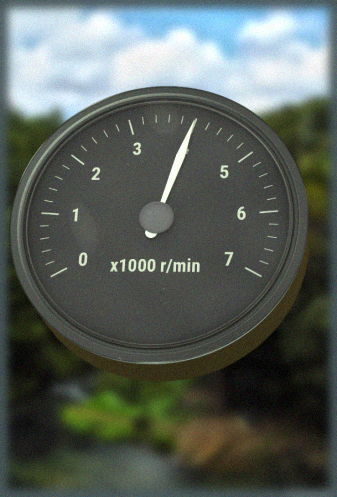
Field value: 4000 rpm
